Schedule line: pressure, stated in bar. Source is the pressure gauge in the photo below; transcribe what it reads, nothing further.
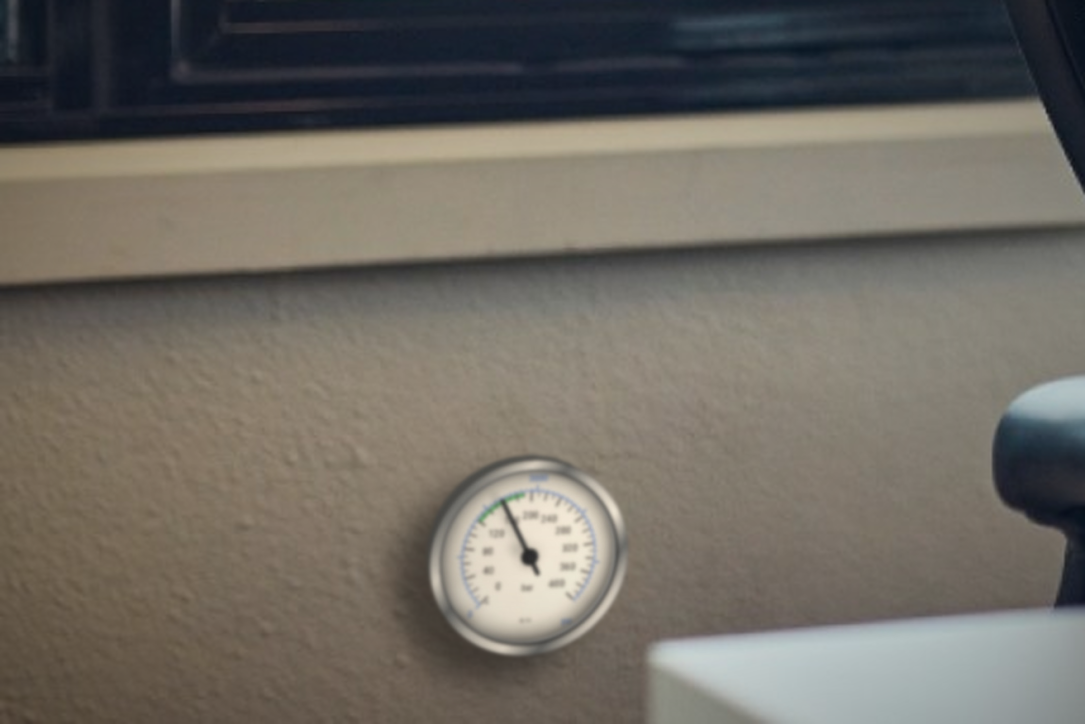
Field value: 160 bar
